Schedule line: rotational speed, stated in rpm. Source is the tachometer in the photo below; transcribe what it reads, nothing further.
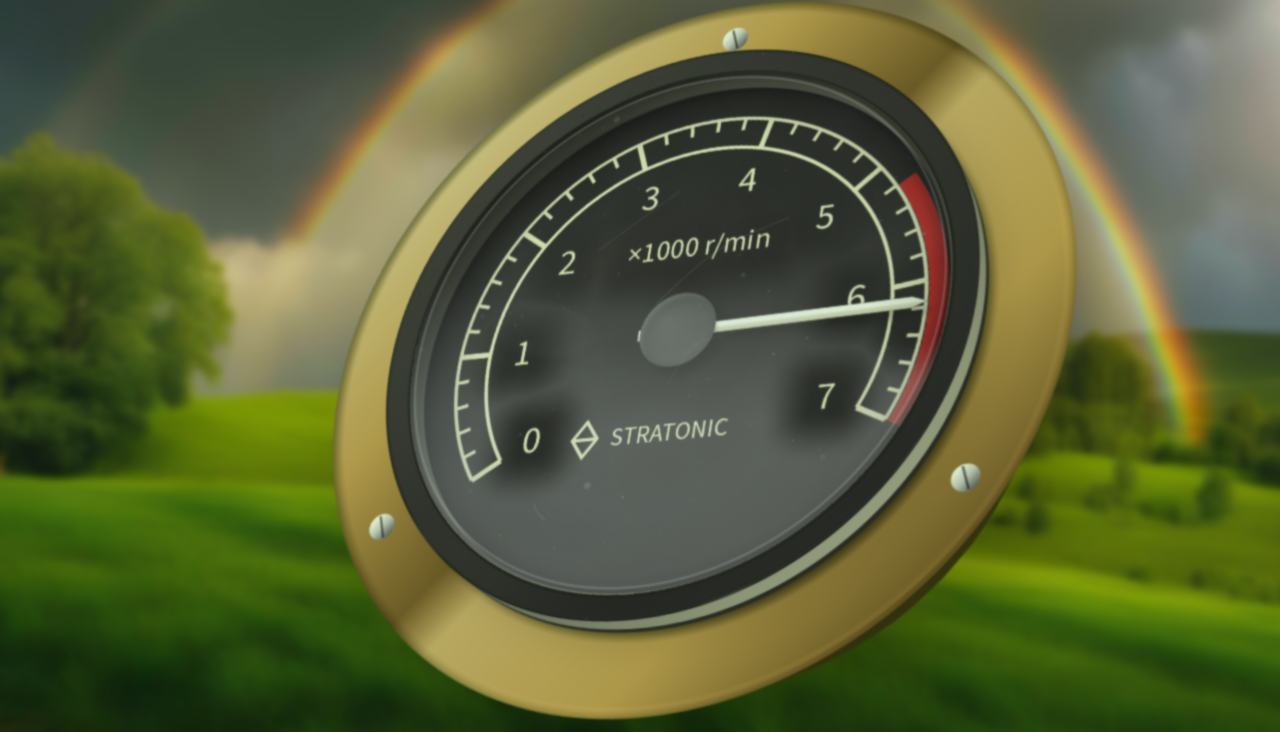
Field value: 6200 rpm
